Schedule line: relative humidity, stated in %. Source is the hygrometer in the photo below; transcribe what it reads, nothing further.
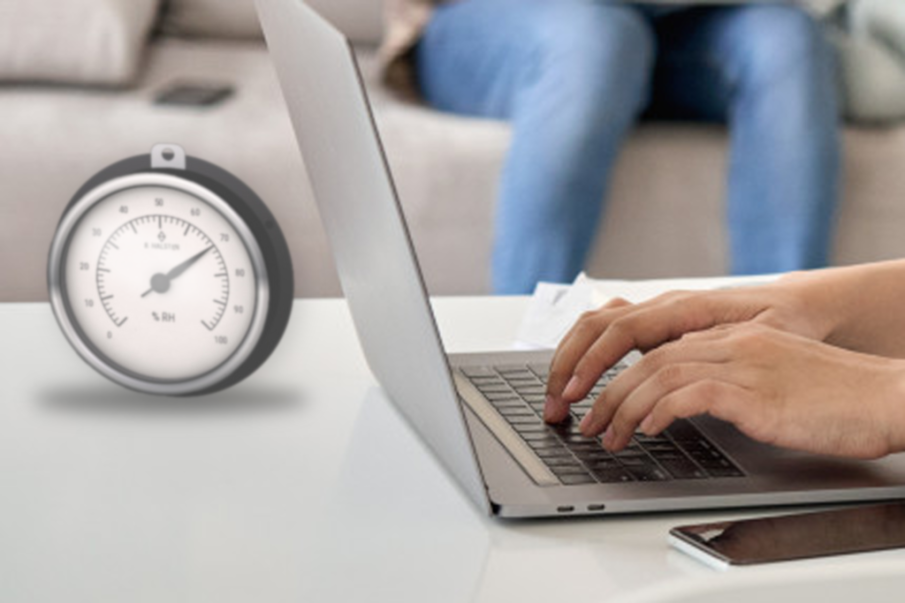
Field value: 70 %
